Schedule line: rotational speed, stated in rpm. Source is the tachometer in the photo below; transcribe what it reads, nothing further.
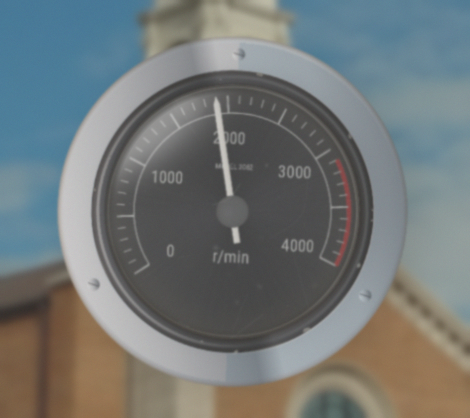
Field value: 1900 rpm
